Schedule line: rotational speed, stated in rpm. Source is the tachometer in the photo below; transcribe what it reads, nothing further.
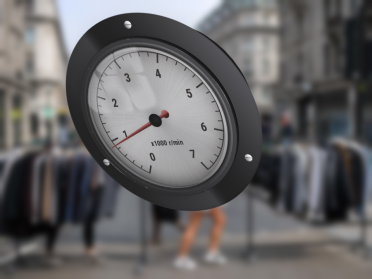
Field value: 900 rpm
